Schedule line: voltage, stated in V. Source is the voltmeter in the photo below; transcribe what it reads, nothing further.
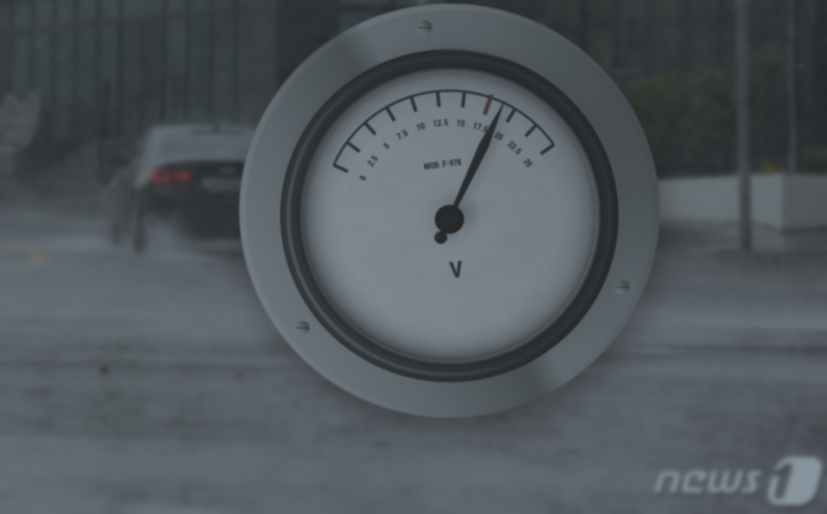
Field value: 18.75 V
